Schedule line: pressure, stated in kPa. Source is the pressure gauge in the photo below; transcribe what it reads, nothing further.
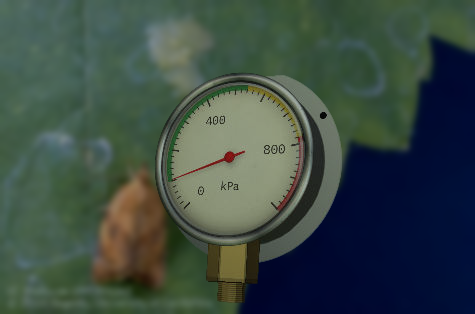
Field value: 100 kPa
